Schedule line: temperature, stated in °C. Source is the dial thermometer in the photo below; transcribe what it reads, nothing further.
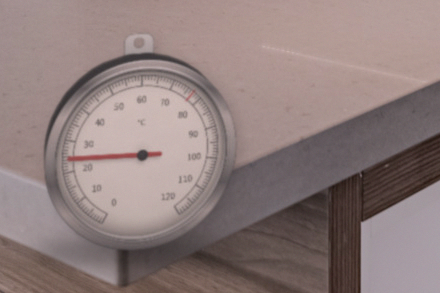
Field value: 25 °C
